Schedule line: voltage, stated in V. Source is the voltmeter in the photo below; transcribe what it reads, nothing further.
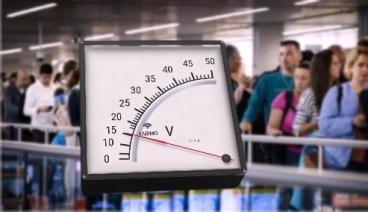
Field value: 15 V
